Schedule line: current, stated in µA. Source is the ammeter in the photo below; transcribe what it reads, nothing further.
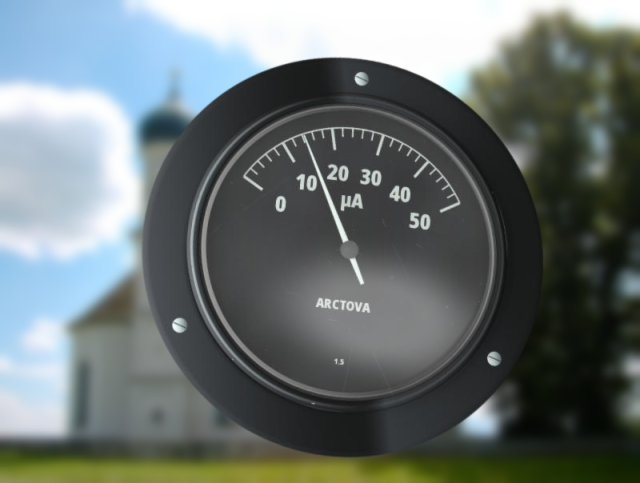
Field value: 14 µA
